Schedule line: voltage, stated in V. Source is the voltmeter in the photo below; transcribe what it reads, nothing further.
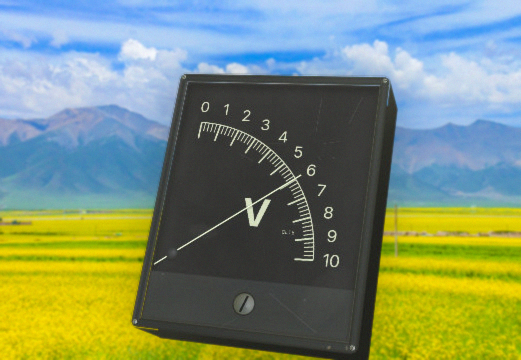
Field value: 6 V
